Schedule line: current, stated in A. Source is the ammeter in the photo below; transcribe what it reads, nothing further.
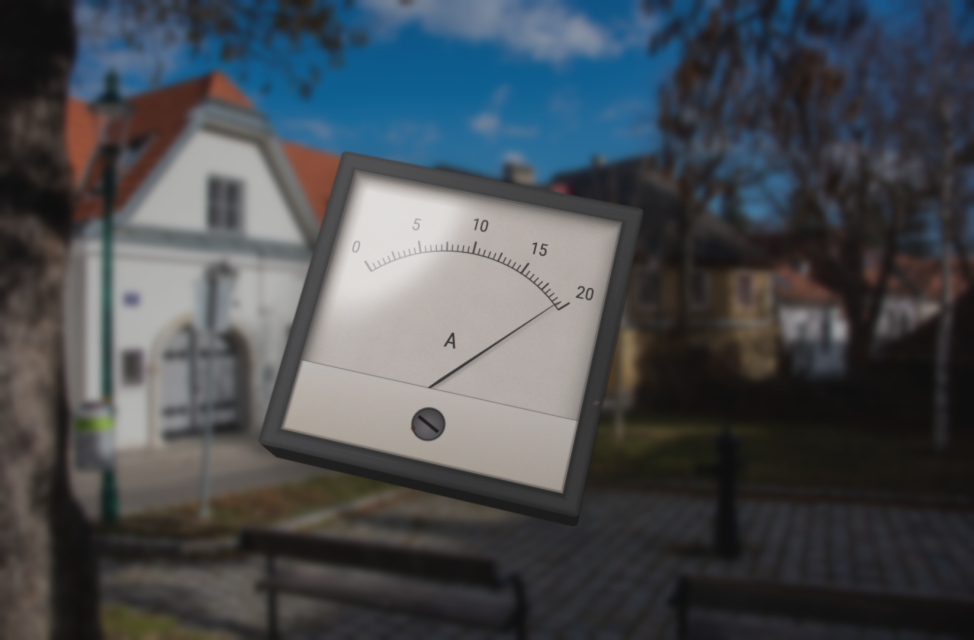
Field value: 19.5 A
